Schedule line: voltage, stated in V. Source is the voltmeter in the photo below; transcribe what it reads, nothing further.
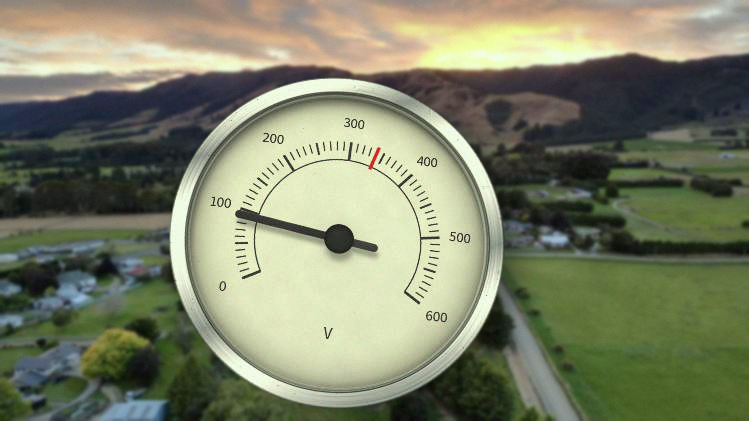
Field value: 90 V
